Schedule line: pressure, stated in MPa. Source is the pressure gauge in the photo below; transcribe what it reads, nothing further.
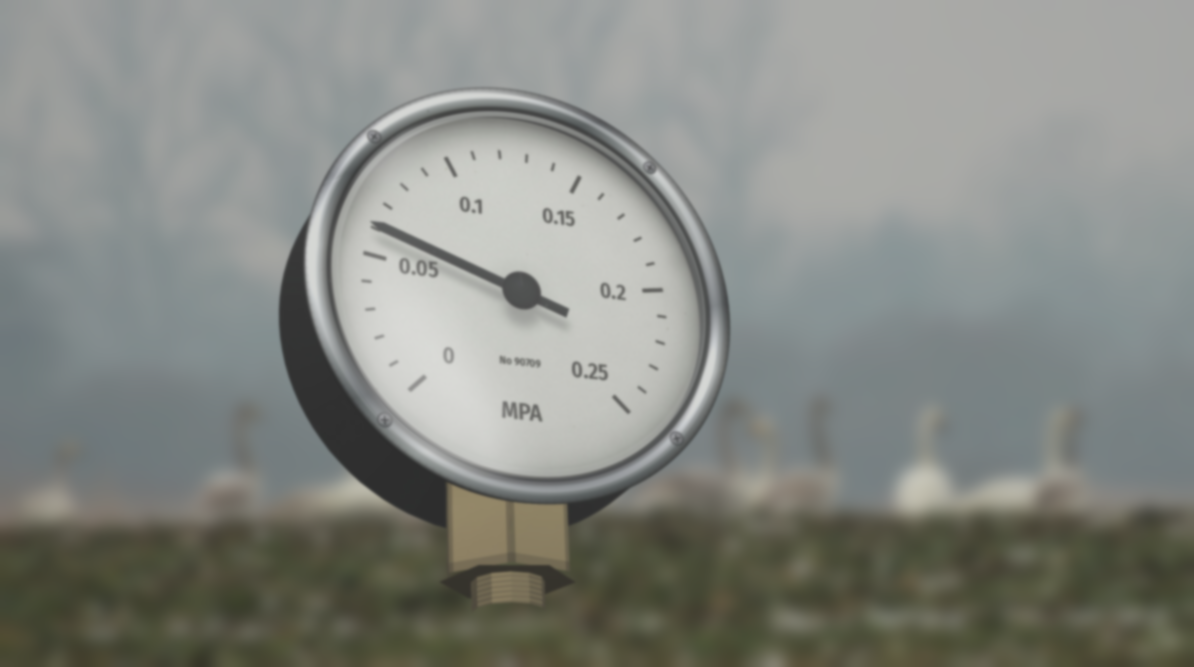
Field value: 0.06 MPa
